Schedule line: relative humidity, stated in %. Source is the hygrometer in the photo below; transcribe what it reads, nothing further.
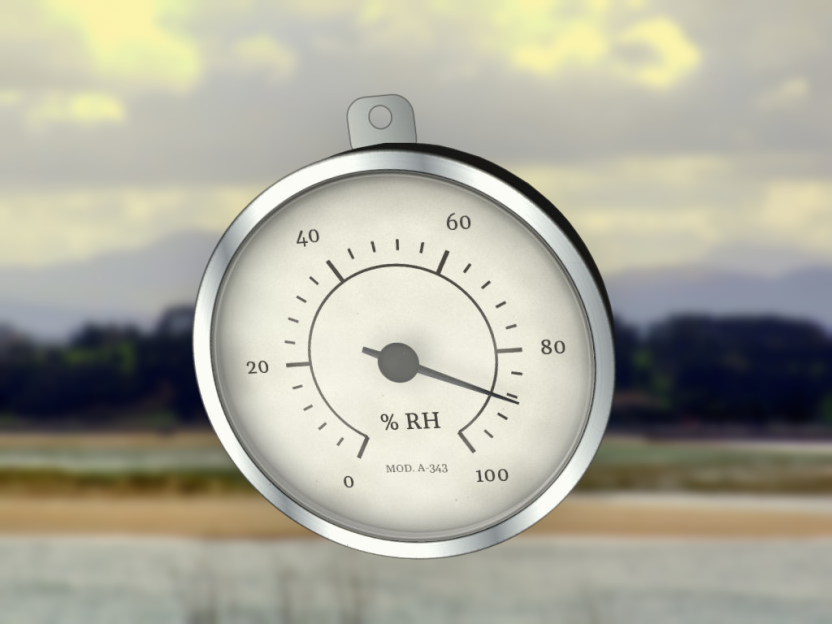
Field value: 88 %
